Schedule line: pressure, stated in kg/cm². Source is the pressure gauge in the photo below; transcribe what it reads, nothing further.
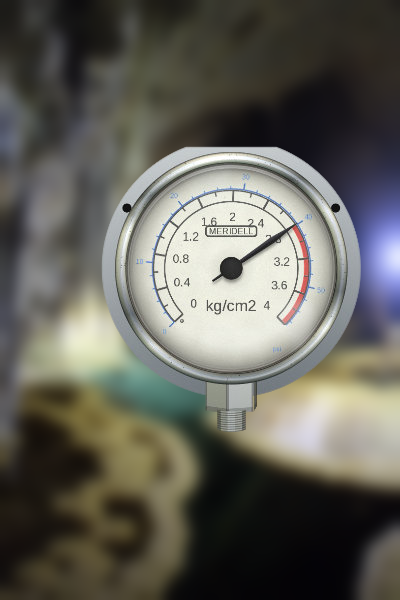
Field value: 2.8 kg/cm²
